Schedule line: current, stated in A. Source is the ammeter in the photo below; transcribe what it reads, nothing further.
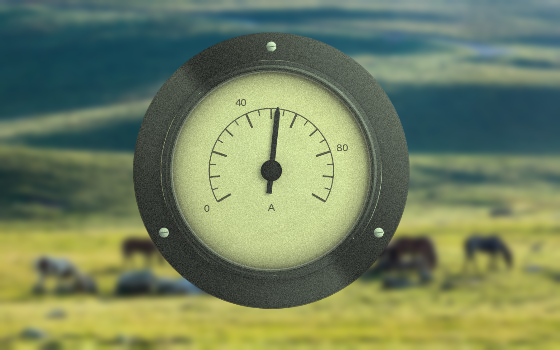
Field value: 52.5 A
